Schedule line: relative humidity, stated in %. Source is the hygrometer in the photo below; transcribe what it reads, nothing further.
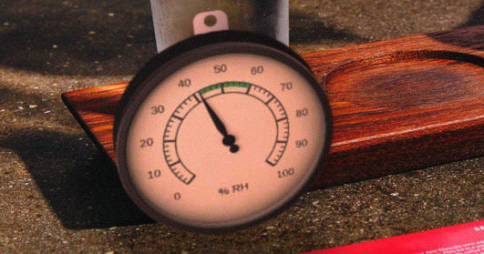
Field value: 42 %
